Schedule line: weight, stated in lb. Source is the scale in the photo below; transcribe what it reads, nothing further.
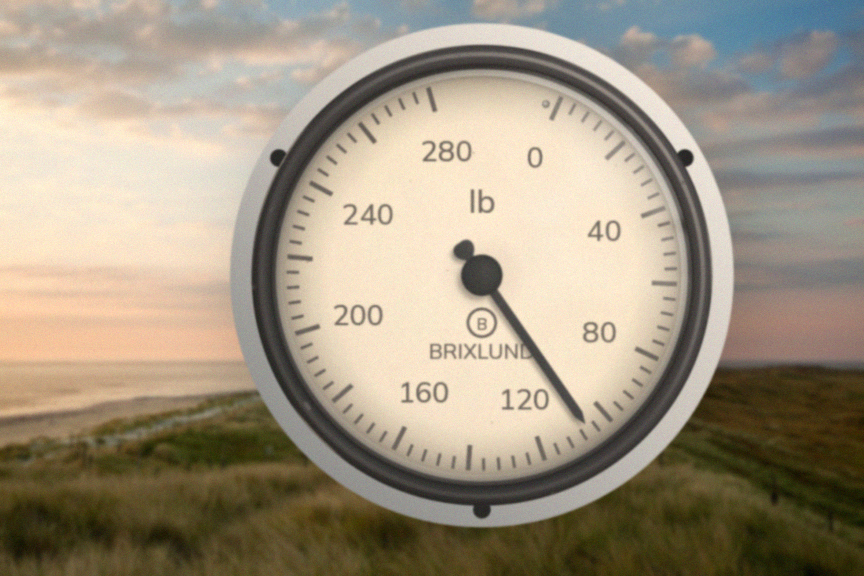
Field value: 106 lb
